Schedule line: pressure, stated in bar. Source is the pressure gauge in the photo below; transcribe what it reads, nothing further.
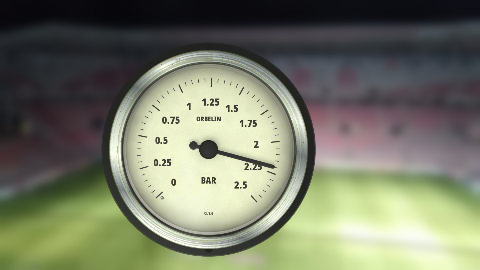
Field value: 2.2 bar
